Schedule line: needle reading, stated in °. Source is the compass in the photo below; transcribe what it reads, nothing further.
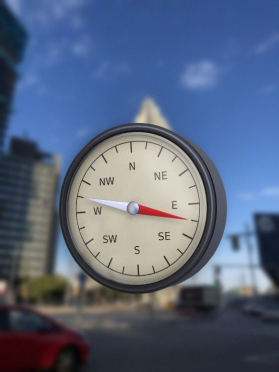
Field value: 105 °
